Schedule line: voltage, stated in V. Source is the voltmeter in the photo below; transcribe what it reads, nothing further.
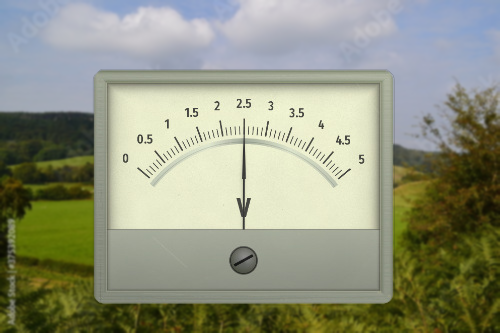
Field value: 2.5 V
